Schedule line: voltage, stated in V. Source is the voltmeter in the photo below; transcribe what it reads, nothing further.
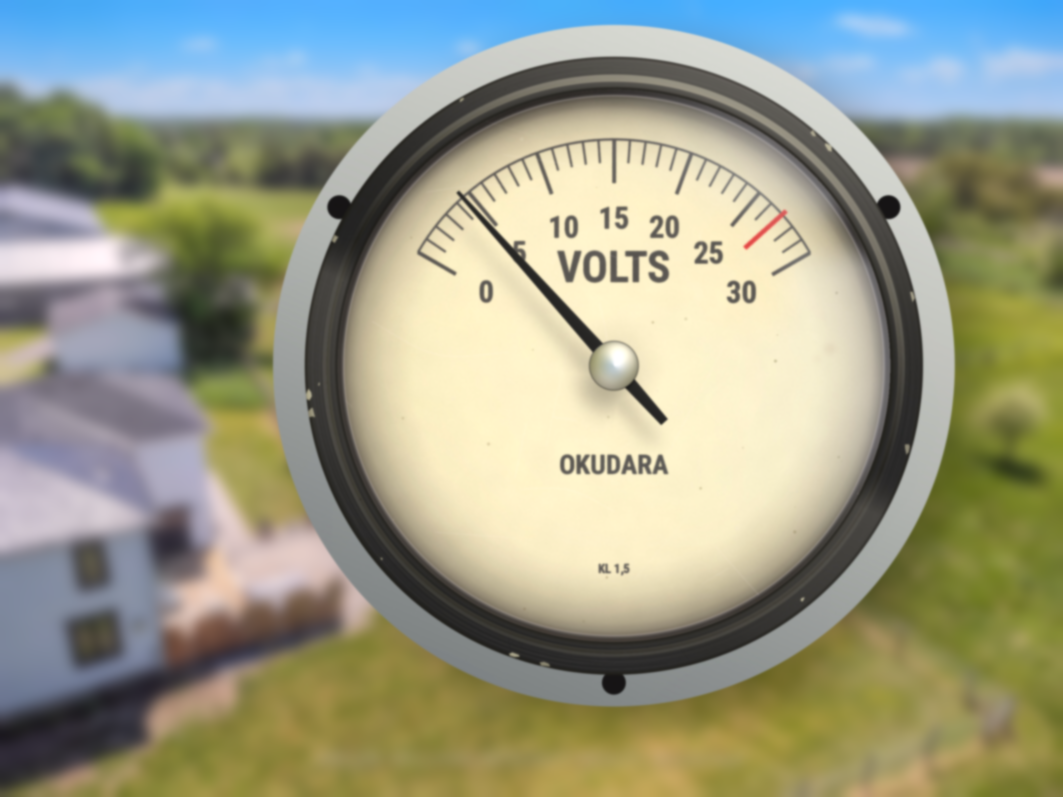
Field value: 4.5 V
